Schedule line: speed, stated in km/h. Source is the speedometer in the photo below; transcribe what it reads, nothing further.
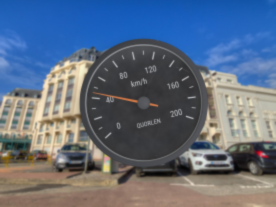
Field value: 45 km/h
